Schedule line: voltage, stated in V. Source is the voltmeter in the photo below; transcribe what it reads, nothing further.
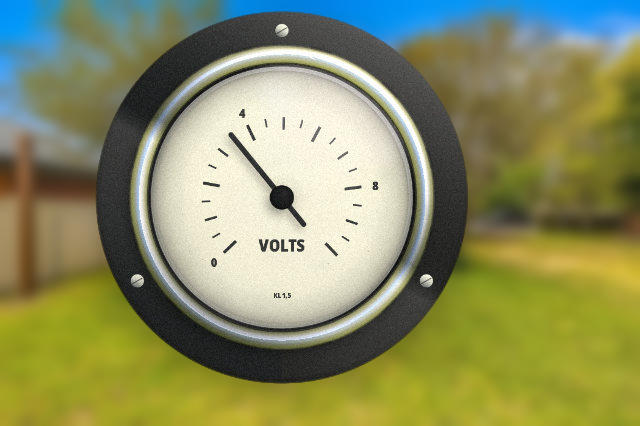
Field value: 3.5 V
